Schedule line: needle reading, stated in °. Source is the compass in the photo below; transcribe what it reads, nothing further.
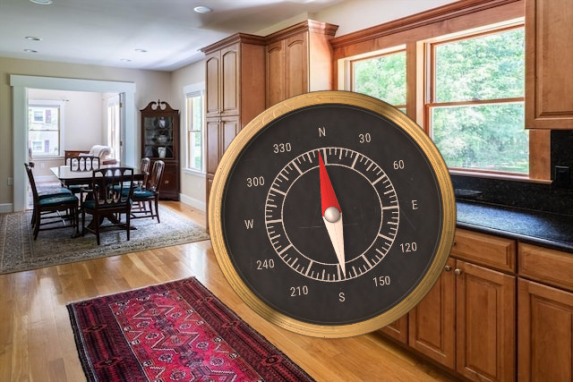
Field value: 355 °
